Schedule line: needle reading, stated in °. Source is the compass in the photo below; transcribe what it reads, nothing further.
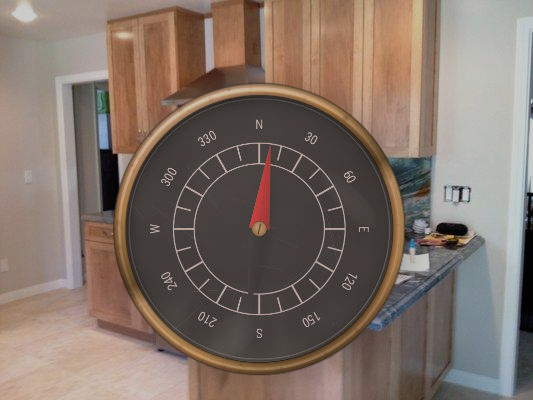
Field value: 7.5 °
